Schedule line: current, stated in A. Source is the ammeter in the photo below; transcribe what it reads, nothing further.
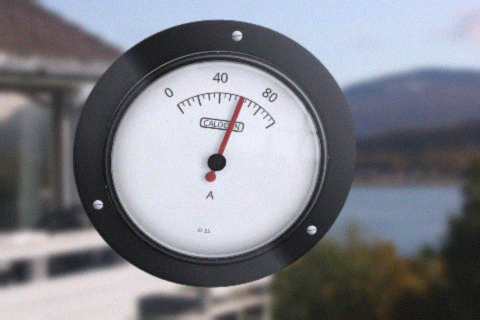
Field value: 60 A
